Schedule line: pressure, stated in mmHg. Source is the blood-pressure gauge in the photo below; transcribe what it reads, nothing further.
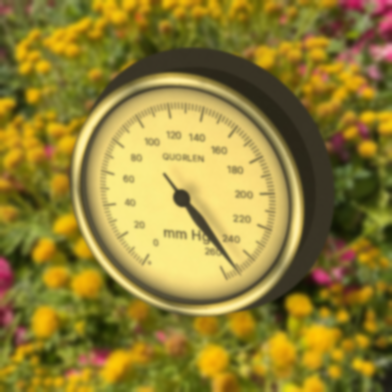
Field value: 250 mmHg
